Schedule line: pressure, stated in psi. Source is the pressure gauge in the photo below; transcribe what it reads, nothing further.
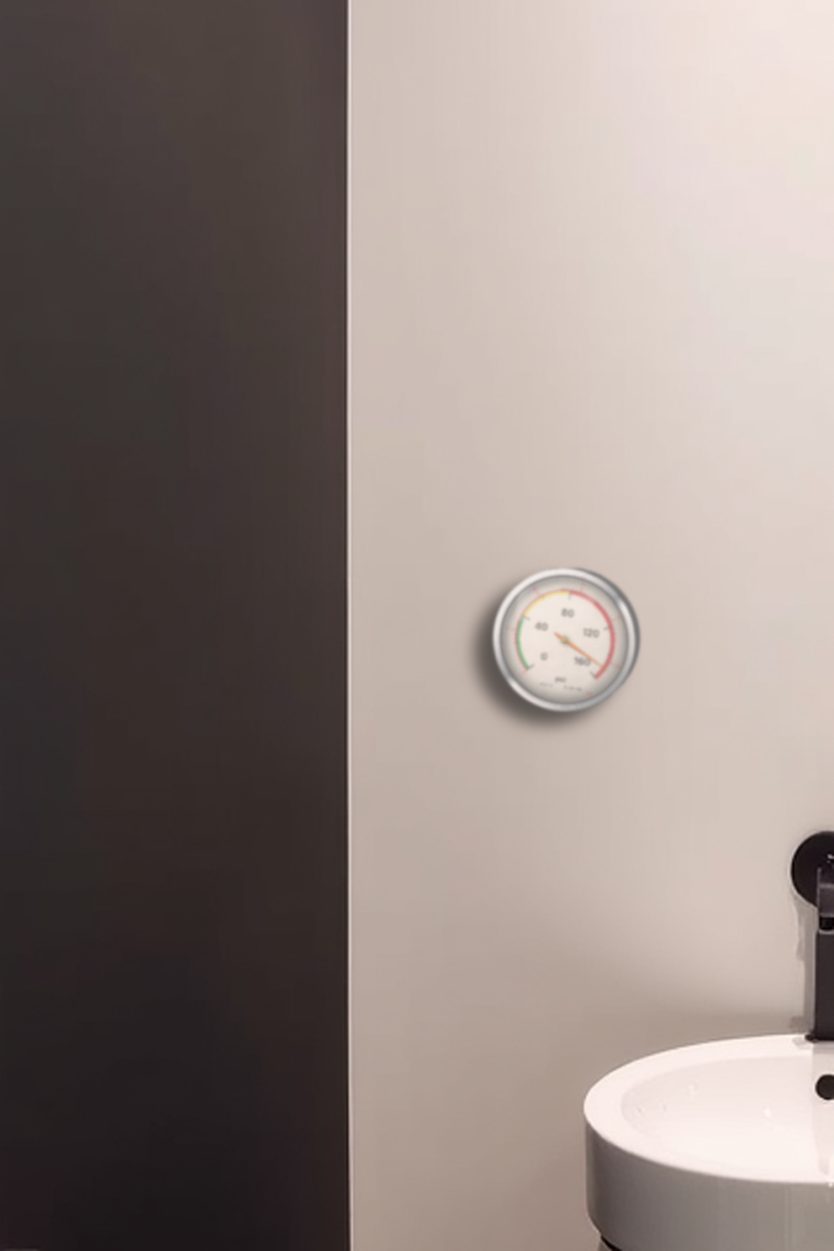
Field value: 150 psi
